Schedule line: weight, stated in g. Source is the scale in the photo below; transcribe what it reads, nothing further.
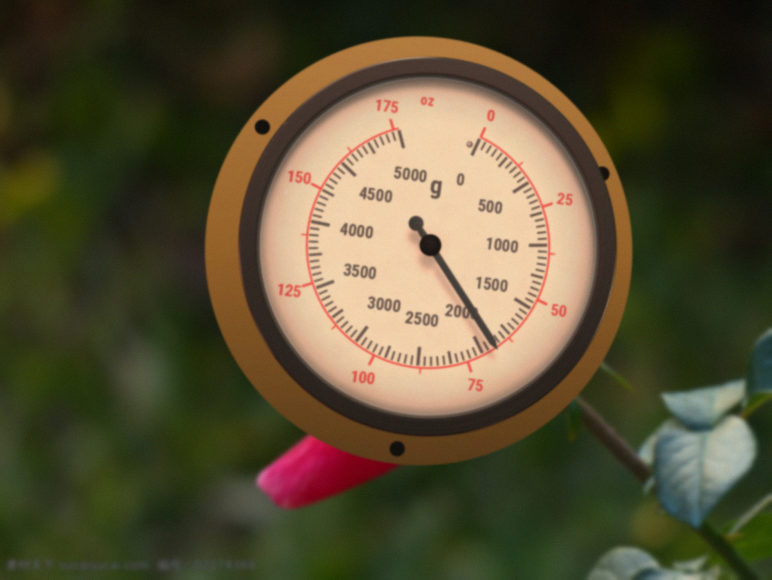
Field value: 1900 g
